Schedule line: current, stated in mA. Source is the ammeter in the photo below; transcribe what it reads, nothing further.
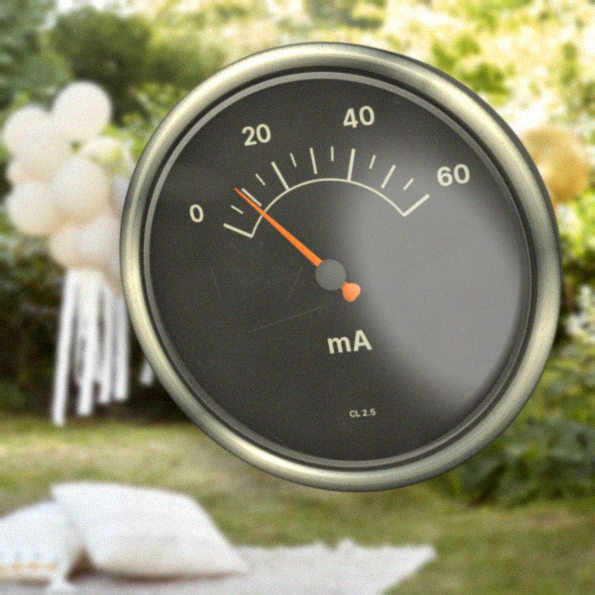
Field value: 10 mA
